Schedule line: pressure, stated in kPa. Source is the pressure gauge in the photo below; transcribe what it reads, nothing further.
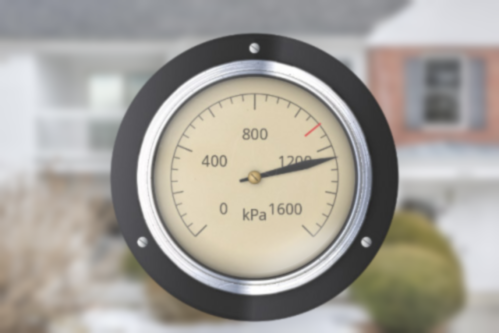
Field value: 1250 kPa
